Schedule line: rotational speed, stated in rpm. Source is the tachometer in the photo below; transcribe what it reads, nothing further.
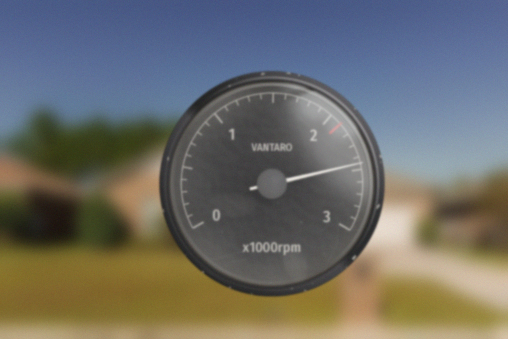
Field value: 2450 rpm
